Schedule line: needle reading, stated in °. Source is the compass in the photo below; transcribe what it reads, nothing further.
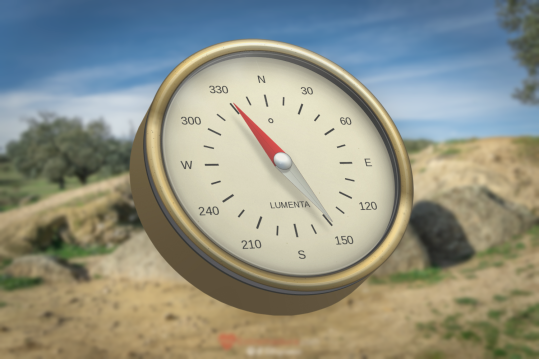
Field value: 330 °
